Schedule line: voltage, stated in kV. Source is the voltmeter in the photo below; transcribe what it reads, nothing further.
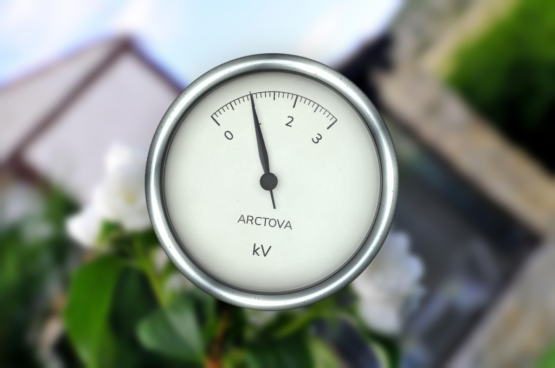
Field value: 1 kV
